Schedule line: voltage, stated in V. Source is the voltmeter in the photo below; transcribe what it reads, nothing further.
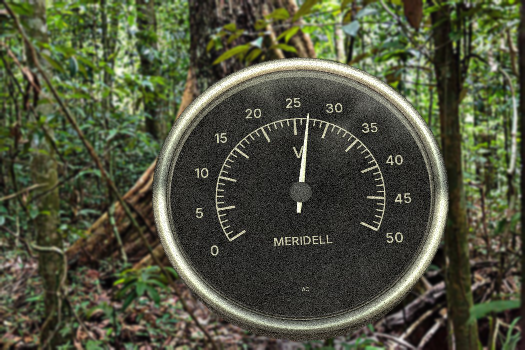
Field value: 27 V
